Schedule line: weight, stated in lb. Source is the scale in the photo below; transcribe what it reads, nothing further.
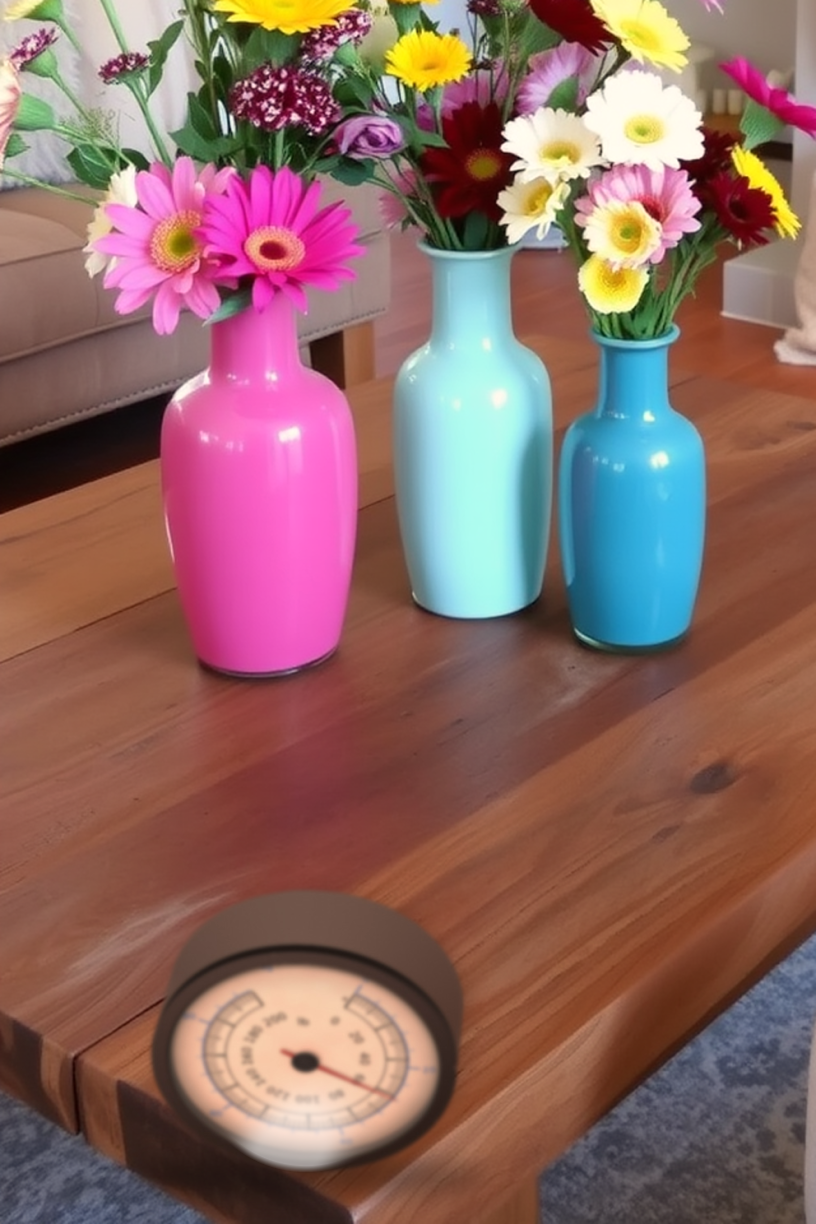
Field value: 60 lb
